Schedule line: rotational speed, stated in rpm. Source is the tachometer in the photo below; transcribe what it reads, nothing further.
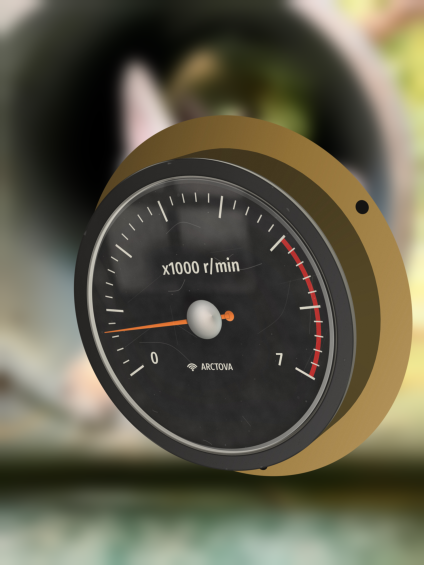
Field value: 700 rpm
